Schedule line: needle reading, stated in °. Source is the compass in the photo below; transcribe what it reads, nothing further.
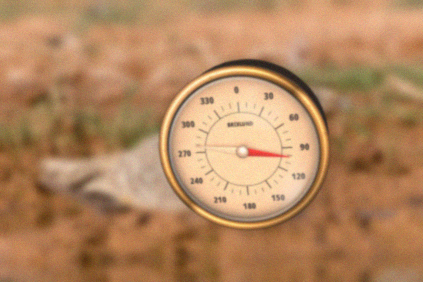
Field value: 100 °
